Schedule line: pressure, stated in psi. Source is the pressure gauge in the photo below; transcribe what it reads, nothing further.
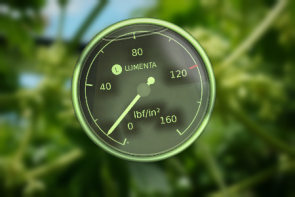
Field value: 10 psi
